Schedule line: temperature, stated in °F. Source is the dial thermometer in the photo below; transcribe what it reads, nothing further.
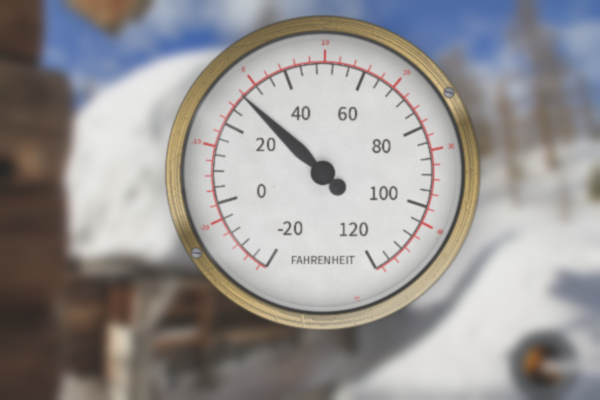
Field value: 28 °F
